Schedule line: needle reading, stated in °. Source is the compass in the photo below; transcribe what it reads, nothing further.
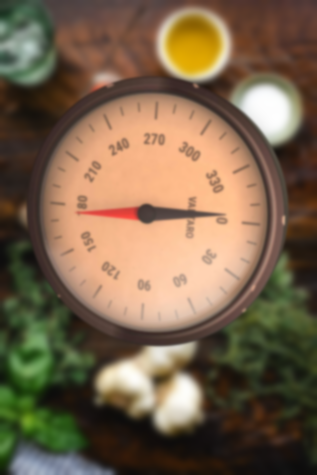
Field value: 175 °
